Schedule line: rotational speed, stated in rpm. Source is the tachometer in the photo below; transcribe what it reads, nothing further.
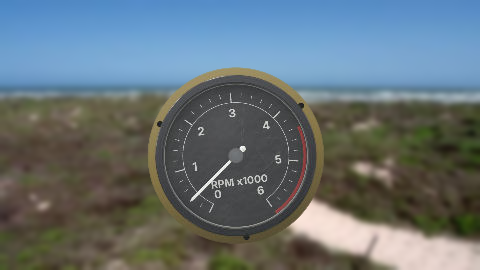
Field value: 400 rpm
